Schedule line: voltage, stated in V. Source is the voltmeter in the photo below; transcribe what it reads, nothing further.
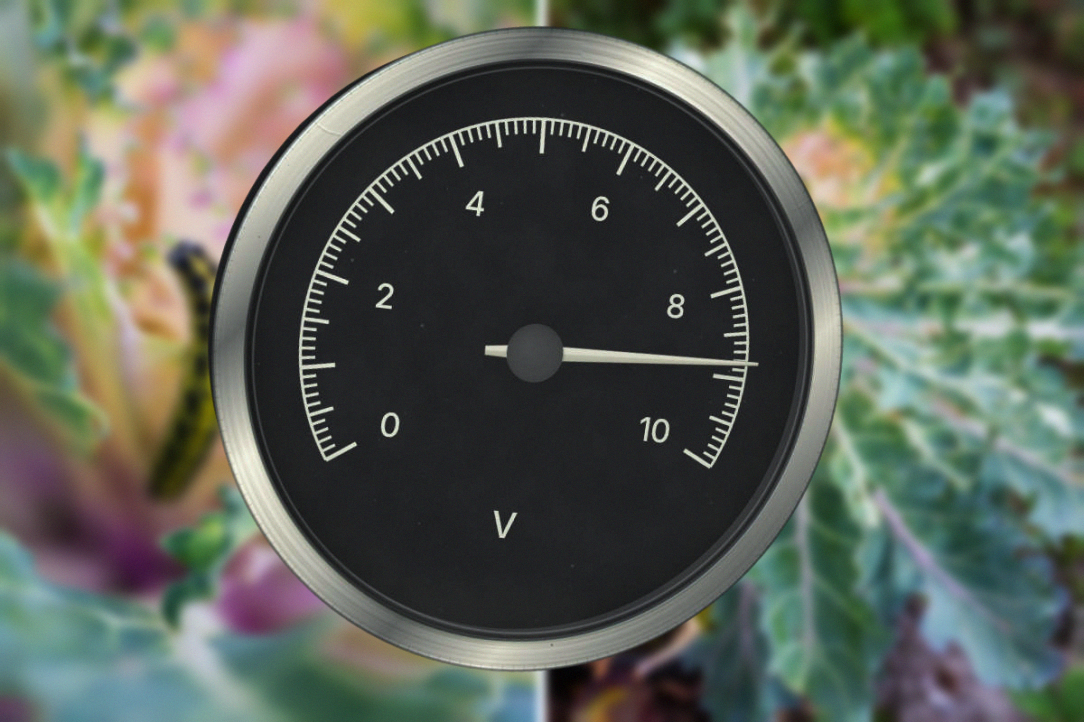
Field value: 8.8 V
